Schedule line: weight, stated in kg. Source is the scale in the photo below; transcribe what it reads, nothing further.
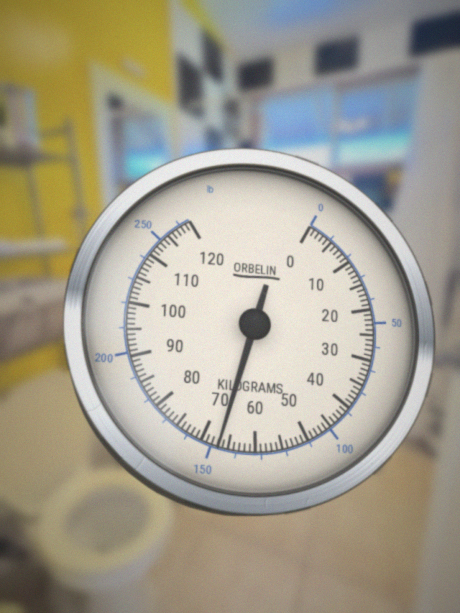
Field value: 67 kg
